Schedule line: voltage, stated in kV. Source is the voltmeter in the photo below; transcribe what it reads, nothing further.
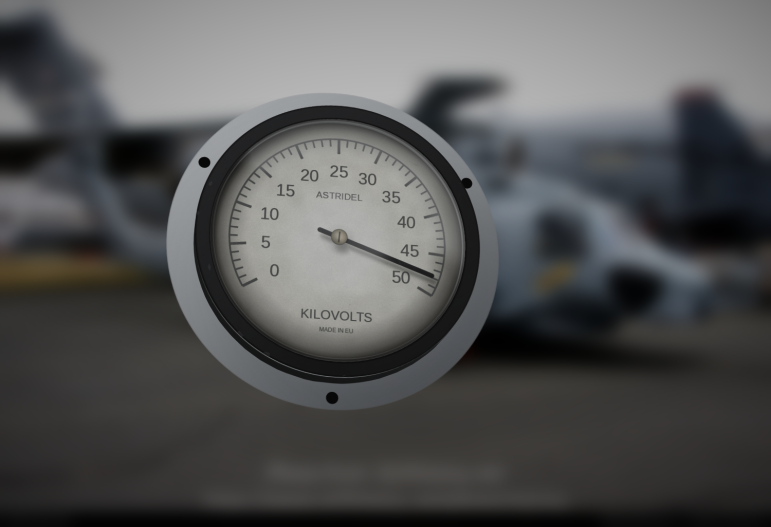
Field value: 48 kV
